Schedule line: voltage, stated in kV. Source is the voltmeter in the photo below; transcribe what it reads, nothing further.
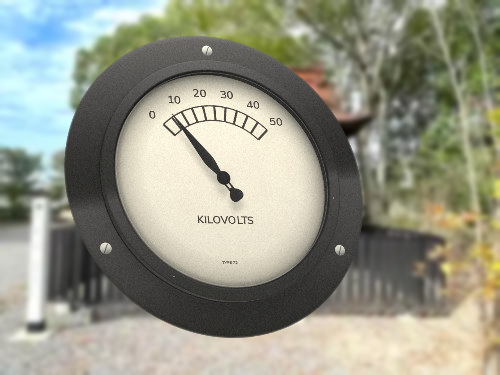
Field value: 5 kV
